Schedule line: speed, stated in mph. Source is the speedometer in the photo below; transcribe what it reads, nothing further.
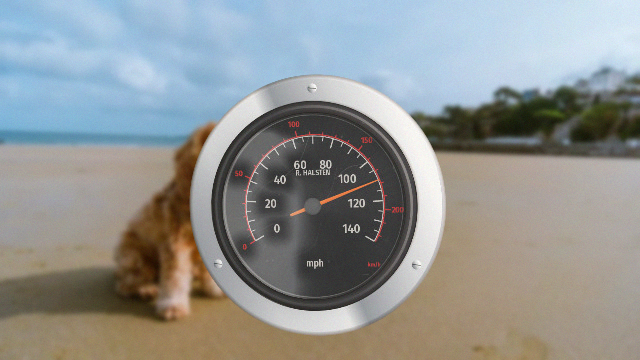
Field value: 110 mph
